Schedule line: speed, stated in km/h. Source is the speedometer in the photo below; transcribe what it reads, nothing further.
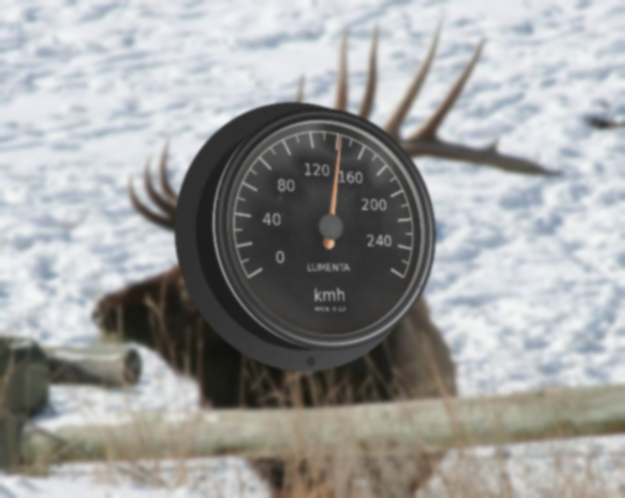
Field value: 140 km/h
